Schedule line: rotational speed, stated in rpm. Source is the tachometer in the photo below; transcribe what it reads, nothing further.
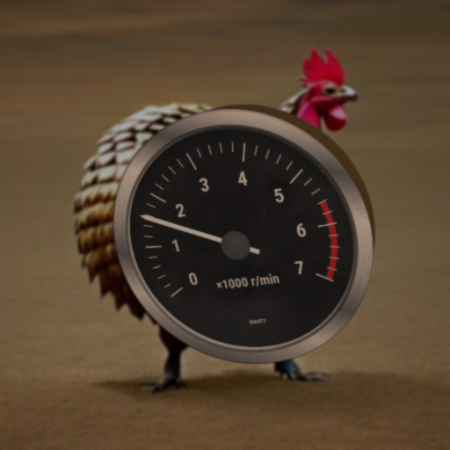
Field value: 1600 rpm
